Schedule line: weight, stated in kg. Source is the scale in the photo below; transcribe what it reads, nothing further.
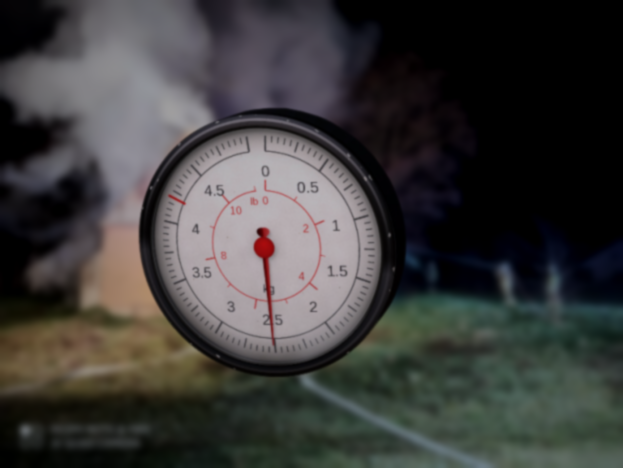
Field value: 2.5 kg
